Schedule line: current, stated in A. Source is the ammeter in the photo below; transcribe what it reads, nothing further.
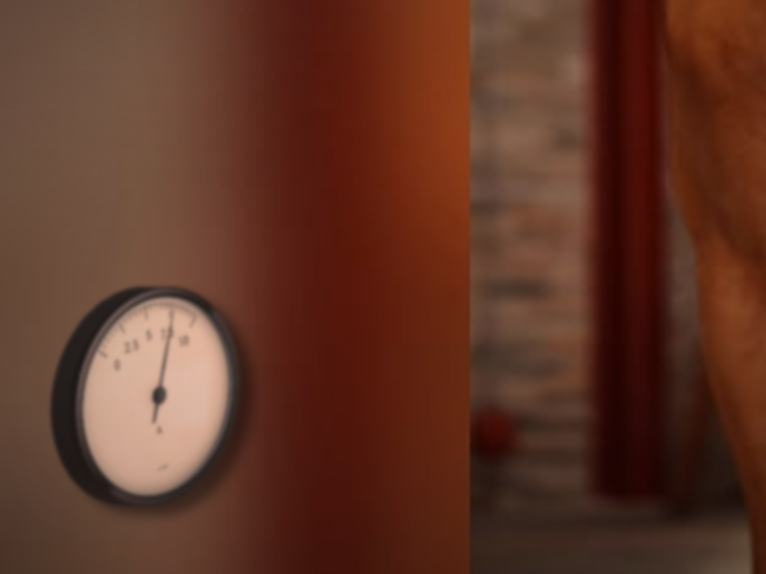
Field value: 7.5 A
